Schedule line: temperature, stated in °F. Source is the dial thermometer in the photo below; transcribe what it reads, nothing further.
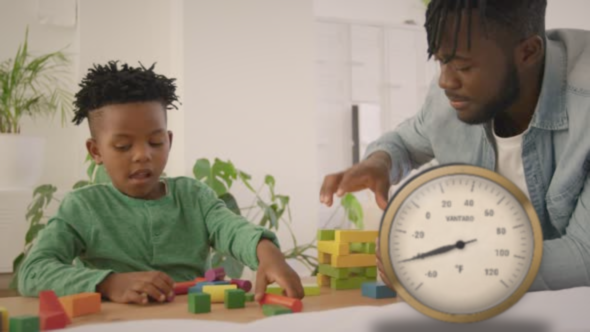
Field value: -40 °F
